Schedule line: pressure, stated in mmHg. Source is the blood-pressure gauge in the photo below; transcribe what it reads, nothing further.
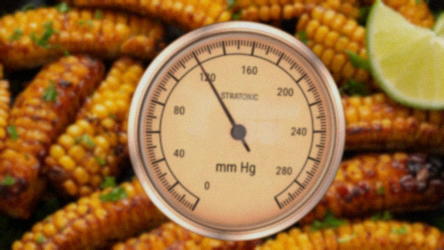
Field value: 120 mmHg
